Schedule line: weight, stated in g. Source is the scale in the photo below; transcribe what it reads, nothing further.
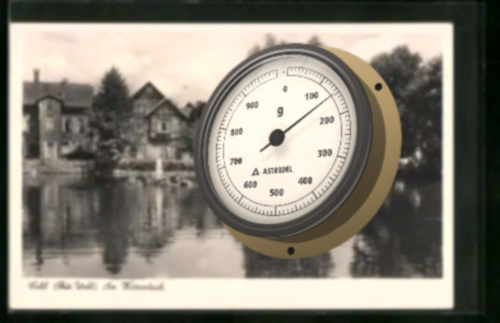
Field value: 150 g
